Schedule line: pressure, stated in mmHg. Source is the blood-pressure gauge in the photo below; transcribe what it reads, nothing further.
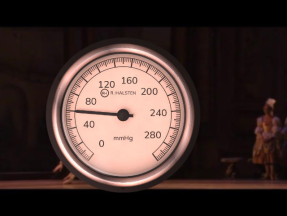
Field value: 60 mmHg
